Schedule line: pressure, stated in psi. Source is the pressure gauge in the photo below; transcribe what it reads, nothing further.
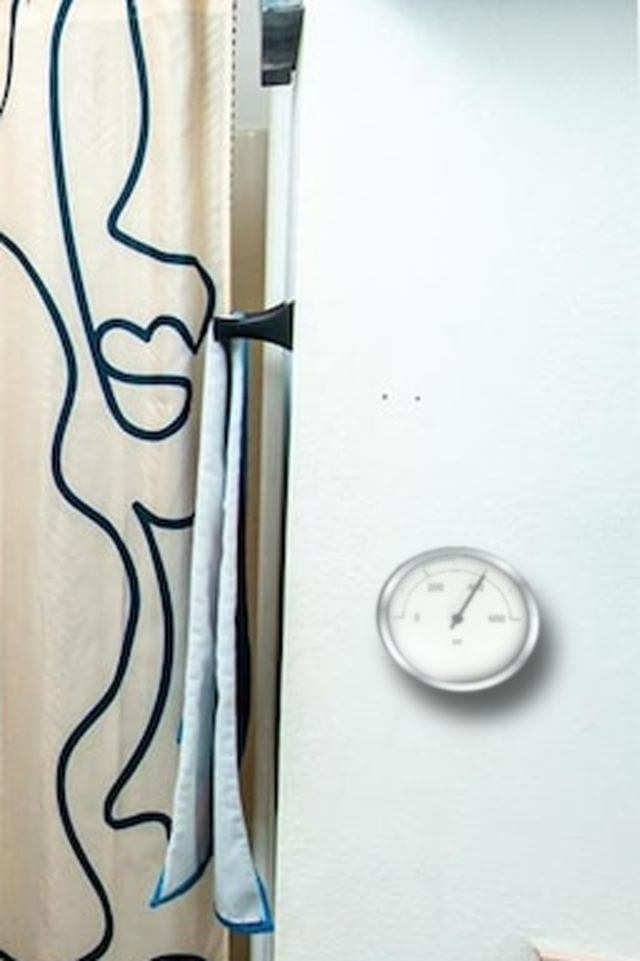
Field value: 400 psi
